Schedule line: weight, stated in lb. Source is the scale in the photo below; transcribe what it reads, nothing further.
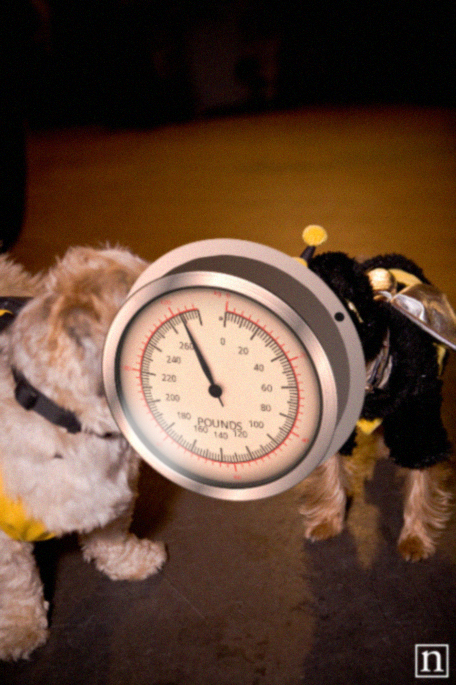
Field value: 270 lb
